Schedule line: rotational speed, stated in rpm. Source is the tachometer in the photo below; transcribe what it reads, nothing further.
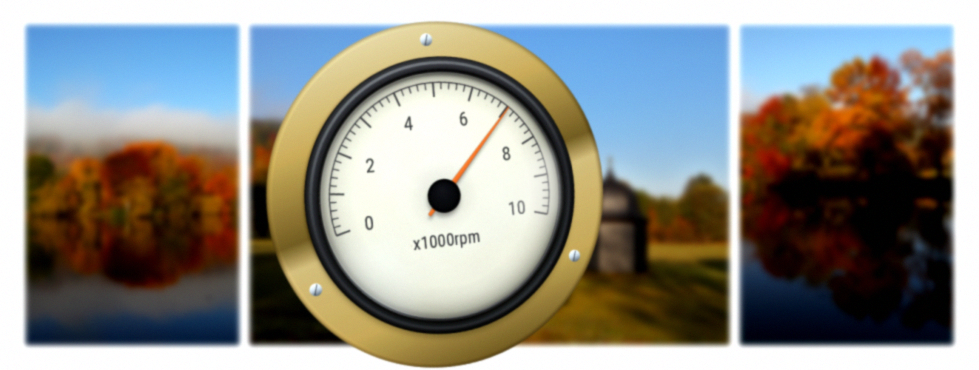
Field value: 7000 rpm
